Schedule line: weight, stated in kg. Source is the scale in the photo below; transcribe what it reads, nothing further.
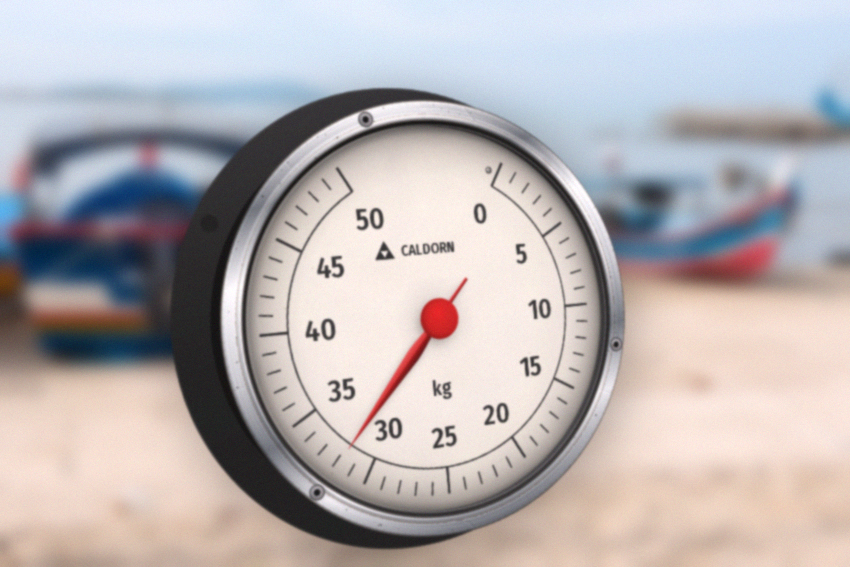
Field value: 32 kg
